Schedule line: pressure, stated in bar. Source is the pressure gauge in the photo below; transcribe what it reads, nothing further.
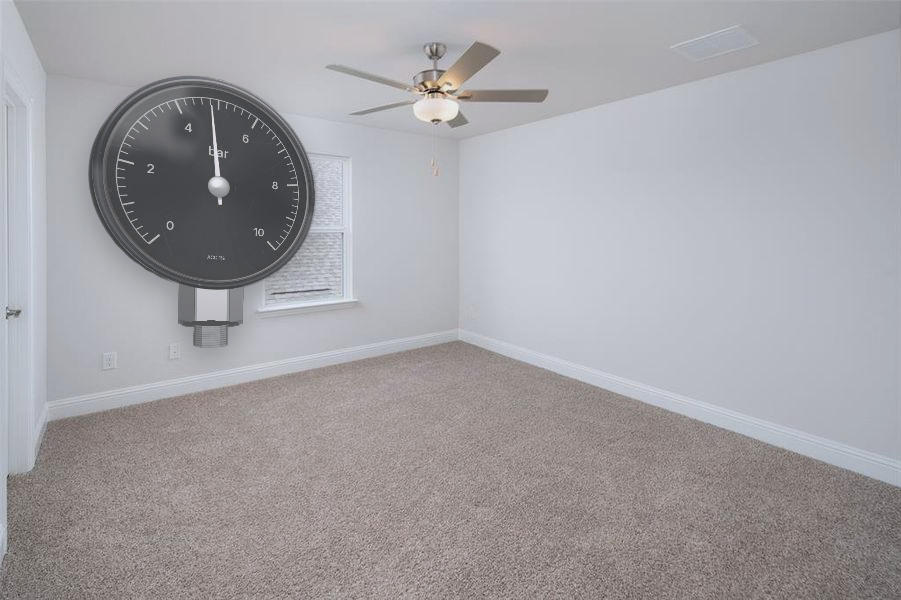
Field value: 4.8 bar
